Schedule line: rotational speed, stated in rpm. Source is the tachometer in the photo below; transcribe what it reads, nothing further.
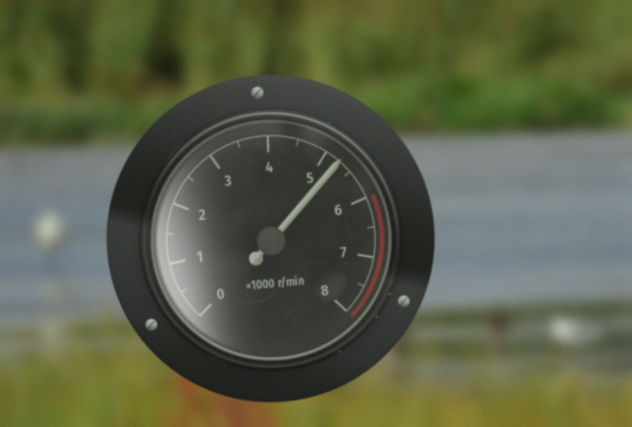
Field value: 5250 rpm
